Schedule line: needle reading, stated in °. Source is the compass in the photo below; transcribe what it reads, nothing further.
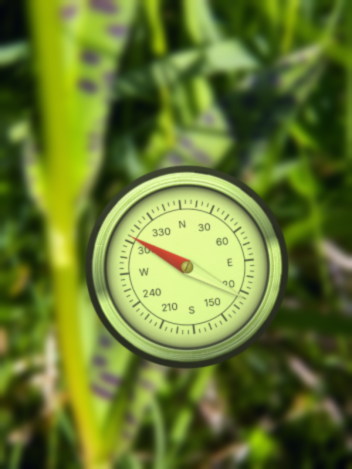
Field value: 305 °
